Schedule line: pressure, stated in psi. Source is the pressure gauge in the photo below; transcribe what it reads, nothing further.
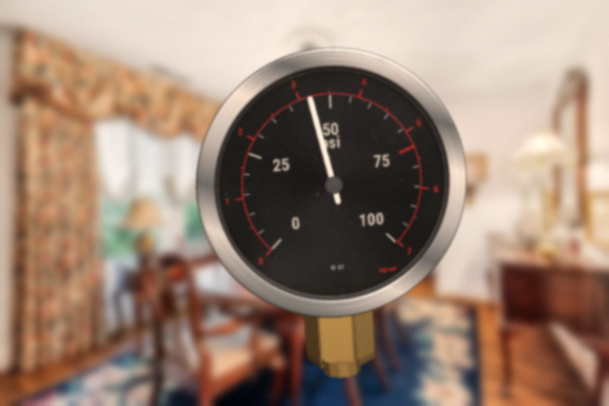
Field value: 45 psi
